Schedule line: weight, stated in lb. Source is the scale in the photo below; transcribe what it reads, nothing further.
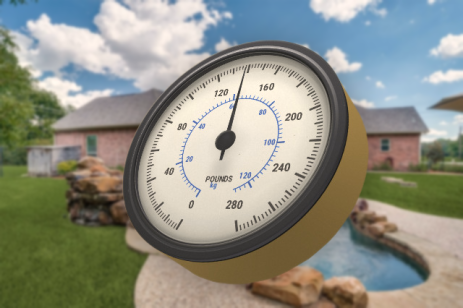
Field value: 140 lb
